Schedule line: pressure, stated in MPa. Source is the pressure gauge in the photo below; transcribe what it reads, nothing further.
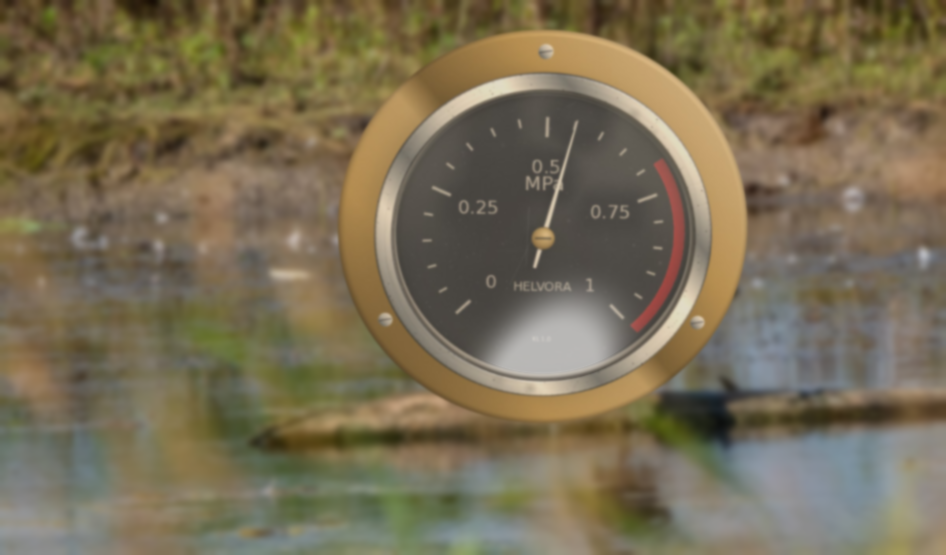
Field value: 0.55 MPa
